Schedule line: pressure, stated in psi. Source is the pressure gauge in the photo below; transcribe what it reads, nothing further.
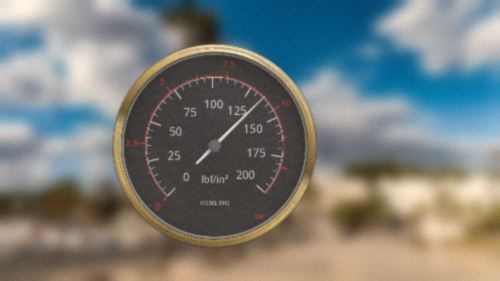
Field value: 135 psi
